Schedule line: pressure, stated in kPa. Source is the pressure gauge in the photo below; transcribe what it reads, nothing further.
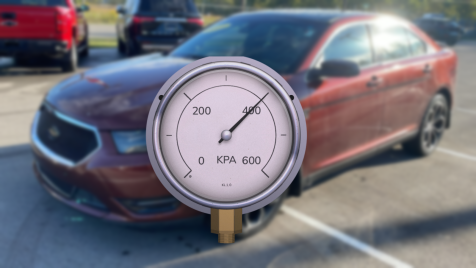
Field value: 400 kPa
